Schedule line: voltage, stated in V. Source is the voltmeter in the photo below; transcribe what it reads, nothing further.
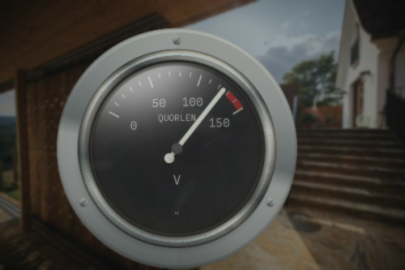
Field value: 125 V
